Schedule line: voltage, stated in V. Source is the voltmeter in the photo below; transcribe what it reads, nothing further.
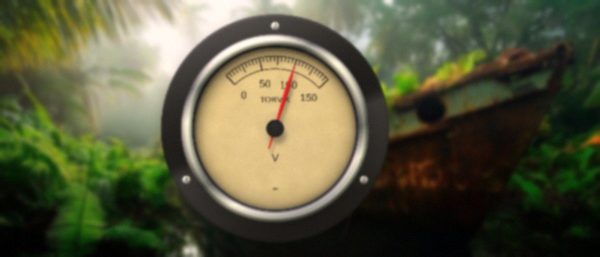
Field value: 100 V
